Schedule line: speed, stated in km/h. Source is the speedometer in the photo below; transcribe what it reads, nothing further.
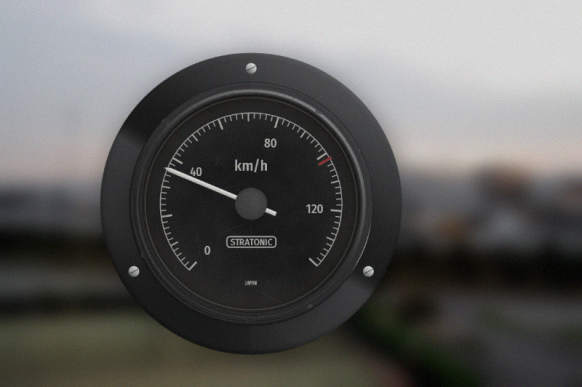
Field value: 36 km/h
